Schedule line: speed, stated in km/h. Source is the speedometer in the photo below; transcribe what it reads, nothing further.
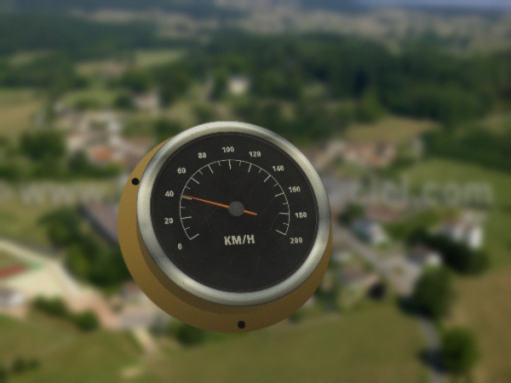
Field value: 40 km/h
